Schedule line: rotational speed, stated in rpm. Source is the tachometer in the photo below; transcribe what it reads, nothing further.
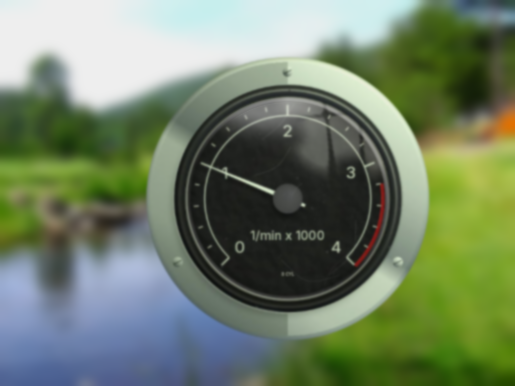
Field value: 1000 rpm
